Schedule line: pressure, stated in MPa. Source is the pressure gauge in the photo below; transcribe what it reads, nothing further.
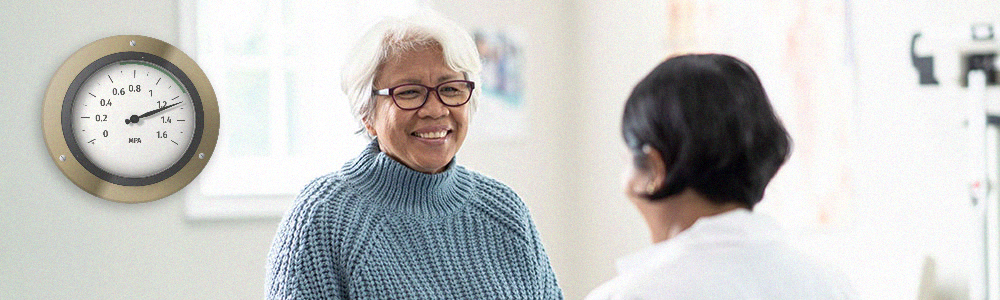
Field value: 1.25 MPa
